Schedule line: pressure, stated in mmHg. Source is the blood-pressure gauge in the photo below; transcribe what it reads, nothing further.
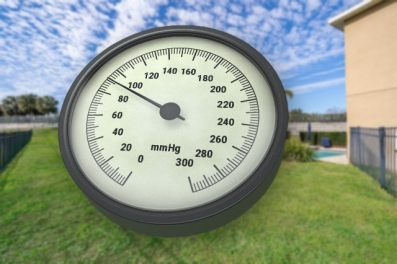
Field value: 90 mmHg
